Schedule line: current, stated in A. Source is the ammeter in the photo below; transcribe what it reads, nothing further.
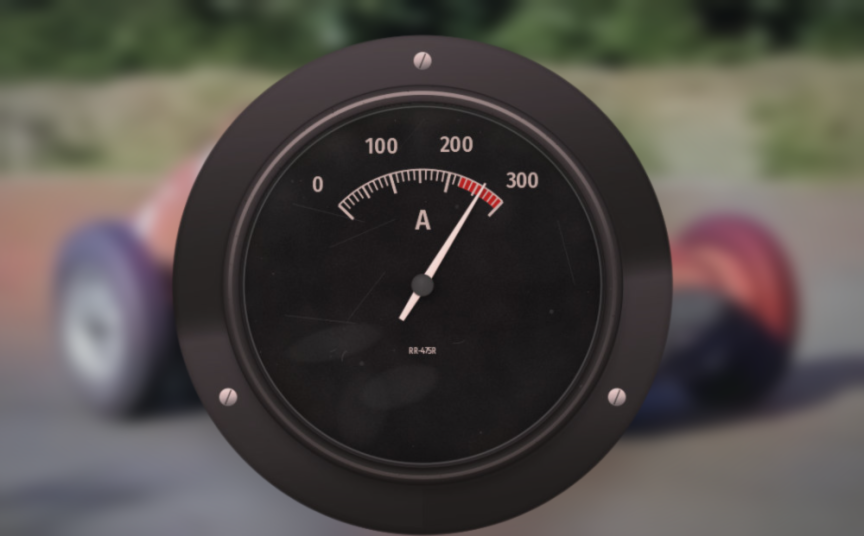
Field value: 260 A
